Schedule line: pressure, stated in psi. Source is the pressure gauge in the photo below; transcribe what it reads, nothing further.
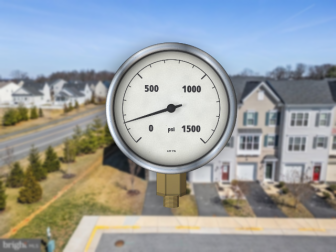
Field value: 150 psi
